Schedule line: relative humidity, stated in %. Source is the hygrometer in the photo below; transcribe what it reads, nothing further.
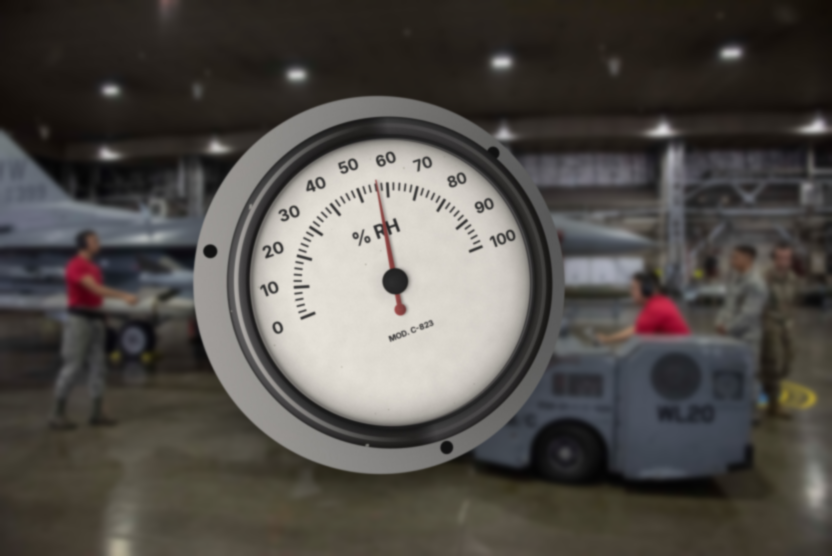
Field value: 56 %
